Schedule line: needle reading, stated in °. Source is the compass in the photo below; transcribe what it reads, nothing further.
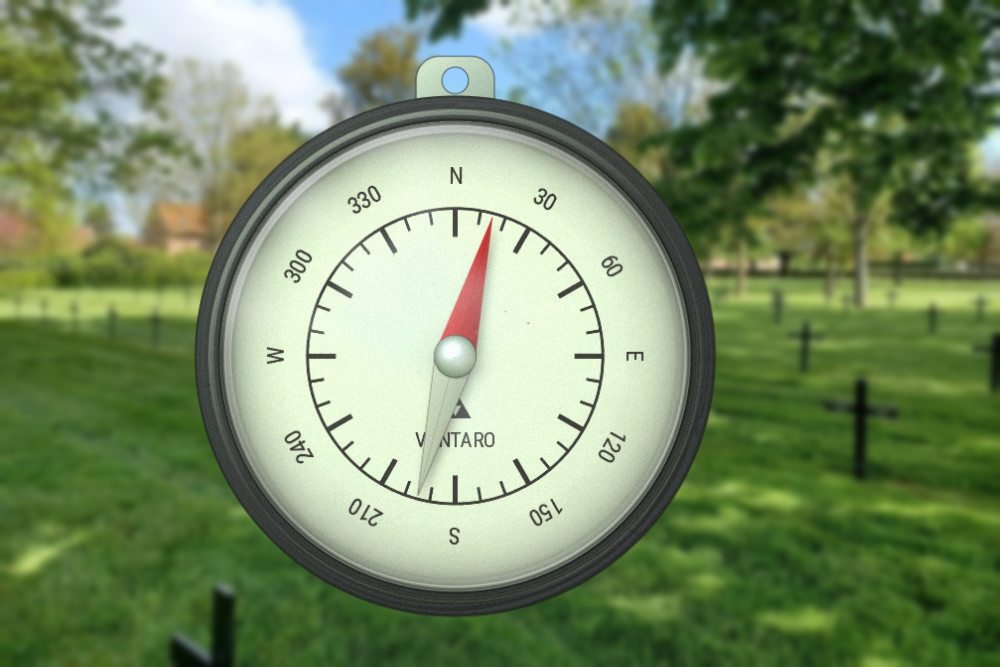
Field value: 15 °
